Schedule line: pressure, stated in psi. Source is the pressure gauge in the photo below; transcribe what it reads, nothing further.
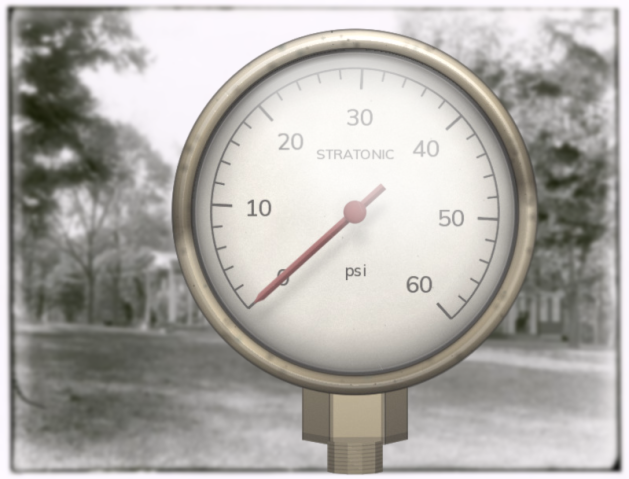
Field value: 0 psi
